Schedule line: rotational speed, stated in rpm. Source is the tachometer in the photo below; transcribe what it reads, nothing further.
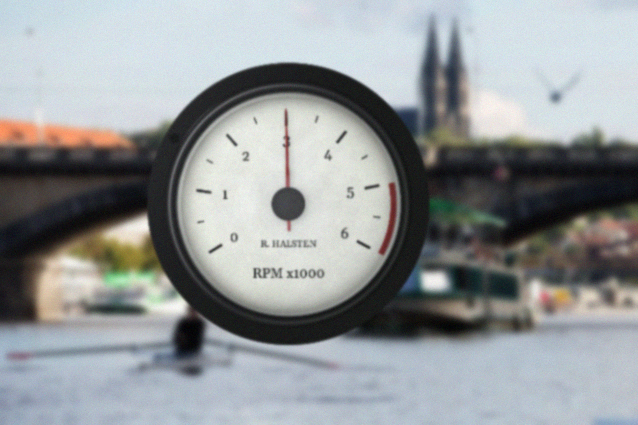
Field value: 3000 rpm
